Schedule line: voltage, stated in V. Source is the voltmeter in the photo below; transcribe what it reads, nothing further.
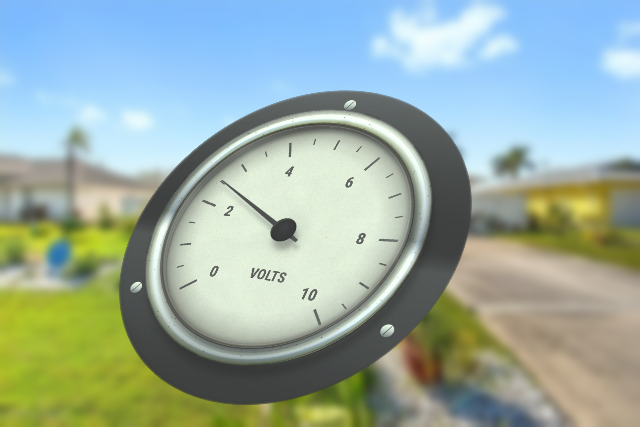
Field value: 2.5 V
